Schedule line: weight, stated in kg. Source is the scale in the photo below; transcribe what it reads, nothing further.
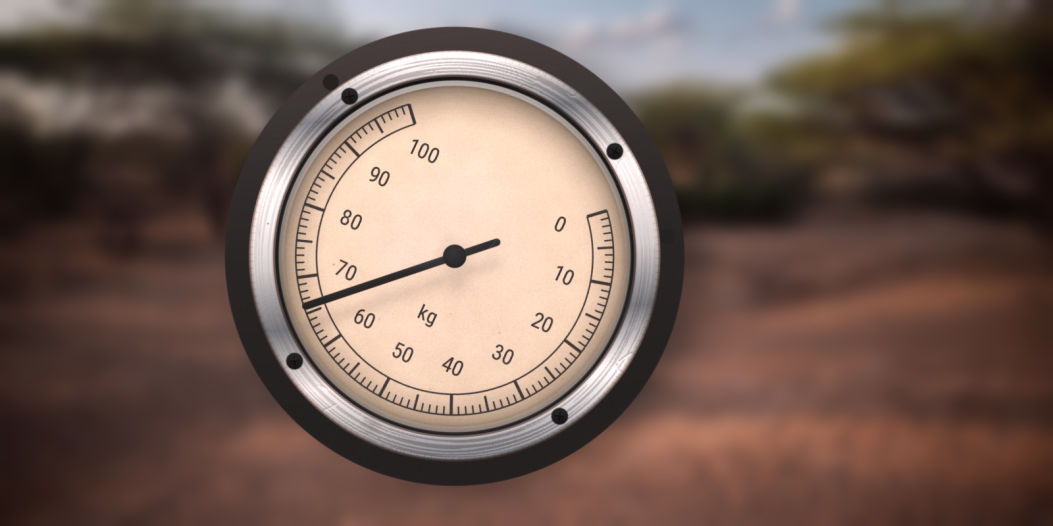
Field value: 66 kg
